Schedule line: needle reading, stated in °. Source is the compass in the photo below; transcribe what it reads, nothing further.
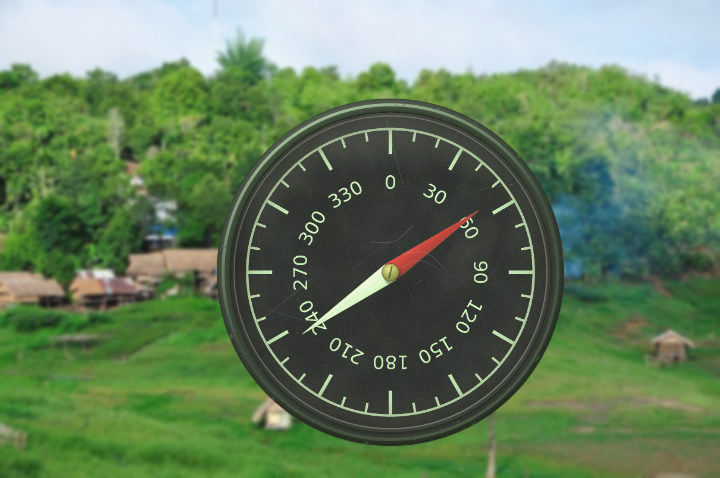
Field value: 55 °
